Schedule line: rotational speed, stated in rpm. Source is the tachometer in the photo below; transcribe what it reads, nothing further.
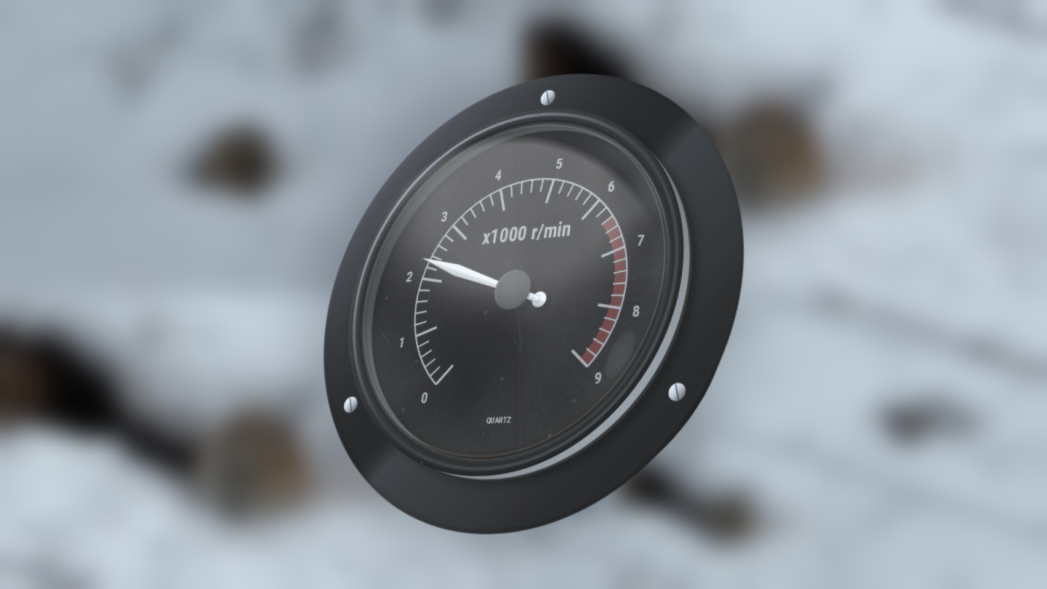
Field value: 2300 rpm
